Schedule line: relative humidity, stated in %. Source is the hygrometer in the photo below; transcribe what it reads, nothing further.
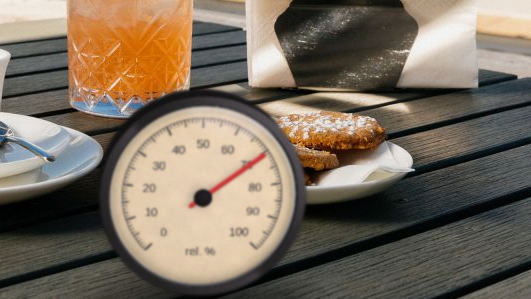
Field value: 70 %
